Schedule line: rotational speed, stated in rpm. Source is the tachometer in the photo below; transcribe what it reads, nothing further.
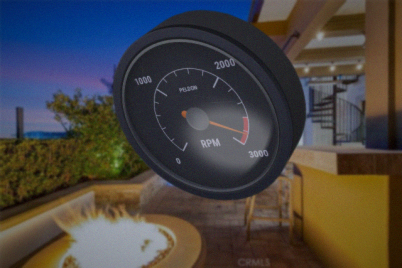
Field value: 2800 rpm
